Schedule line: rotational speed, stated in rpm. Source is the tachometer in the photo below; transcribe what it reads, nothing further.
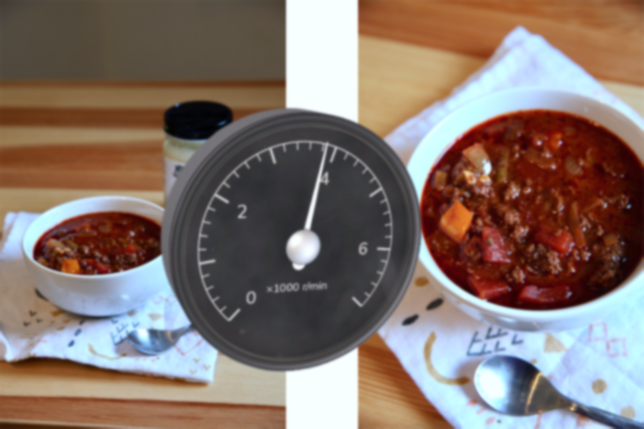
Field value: 3800 rpm
